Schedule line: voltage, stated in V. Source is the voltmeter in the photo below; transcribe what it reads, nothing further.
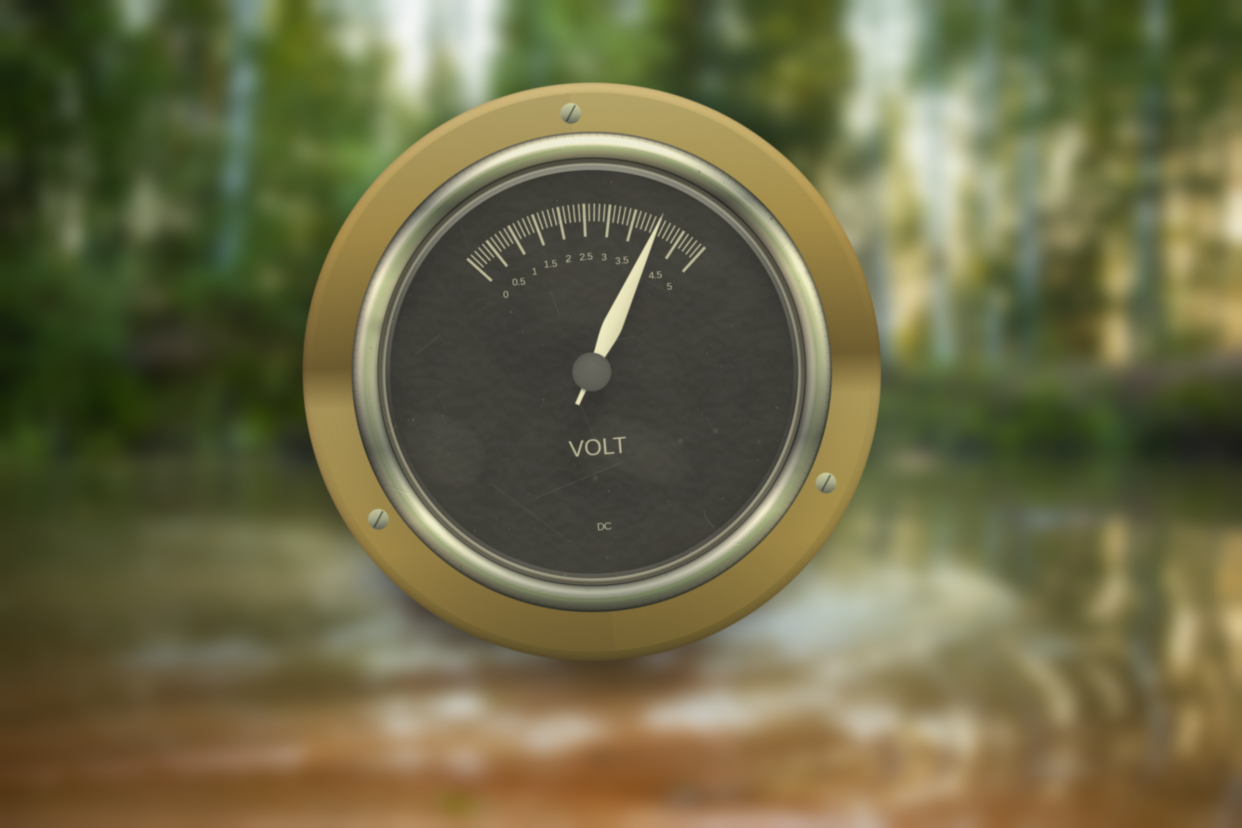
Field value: 4 V
